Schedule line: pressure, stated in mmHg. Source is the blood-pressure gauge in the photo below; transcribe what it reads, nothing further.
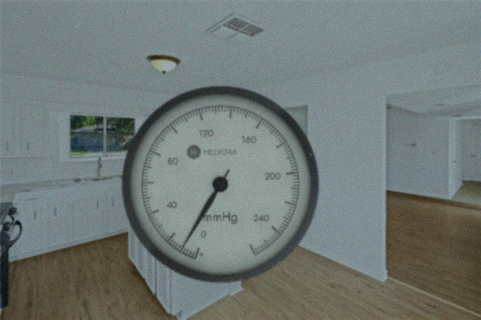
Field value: 10 mmHg
